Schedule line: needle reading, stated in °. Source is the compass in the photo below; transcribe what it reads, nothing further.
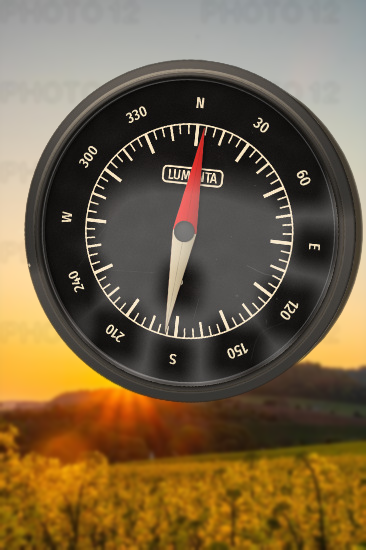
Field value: 5 °
